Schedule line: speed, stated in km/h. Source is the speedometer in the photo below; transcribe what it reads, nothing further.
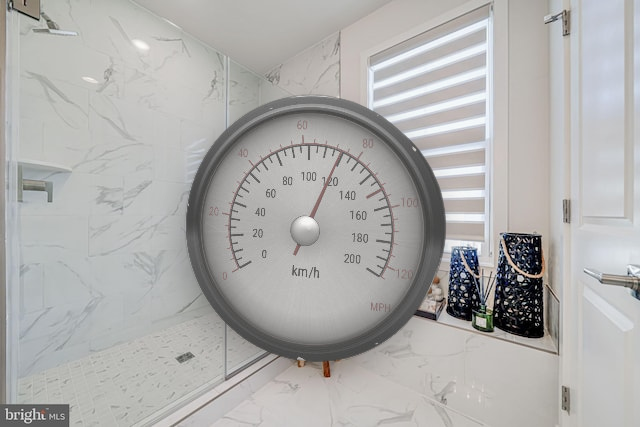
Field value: 120 km/h
